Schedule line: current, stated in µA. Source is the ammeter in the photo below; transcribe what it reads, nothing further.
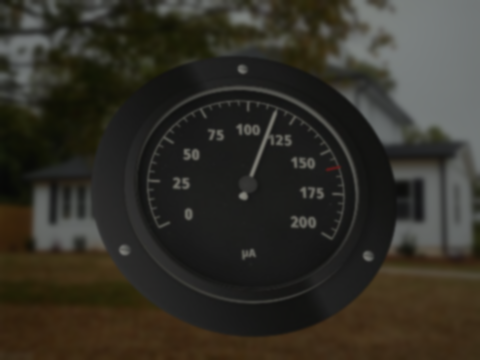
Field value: 115 µA
